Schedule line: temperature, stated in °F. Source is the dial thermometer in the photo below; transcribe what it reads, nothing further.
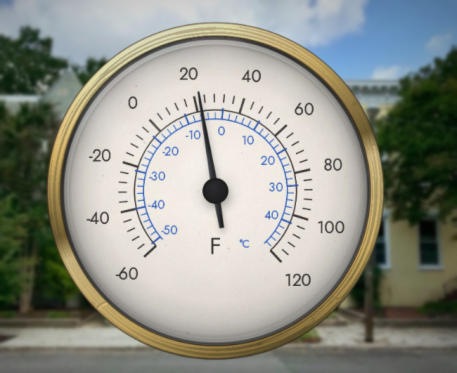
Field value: 22 °F
